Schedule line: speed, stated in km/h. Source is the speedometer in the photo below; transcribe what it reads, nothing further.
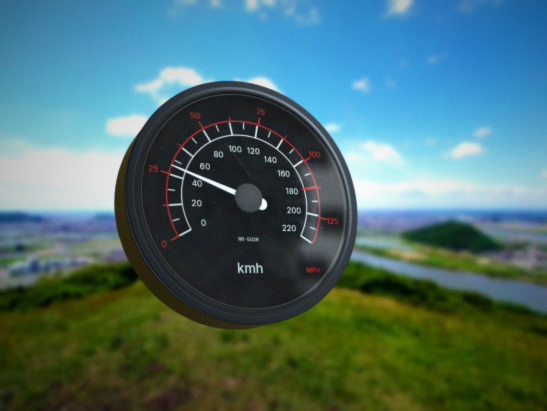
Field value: 45 km/h
